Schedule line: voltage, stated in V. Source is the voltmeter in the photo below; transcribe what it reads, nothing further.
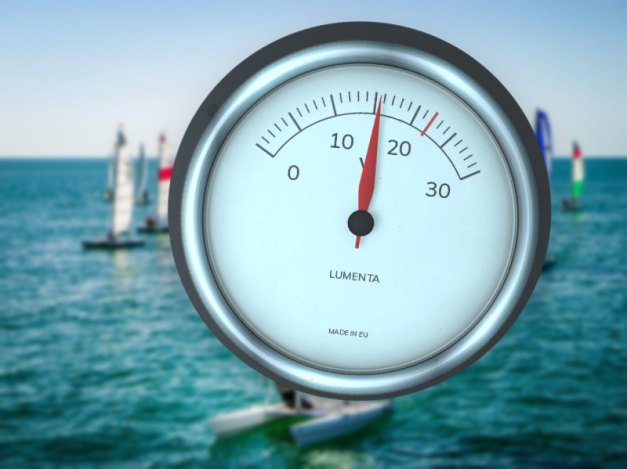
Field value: 15.5 V
